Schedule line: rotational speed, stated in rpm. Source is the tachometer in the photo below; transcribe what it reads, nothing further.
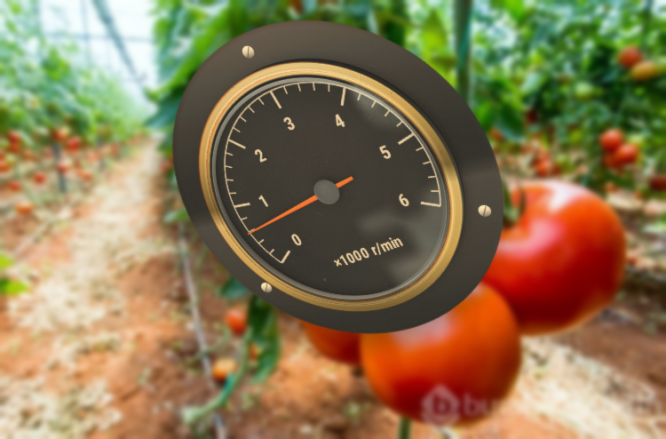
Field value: 600 rpm
